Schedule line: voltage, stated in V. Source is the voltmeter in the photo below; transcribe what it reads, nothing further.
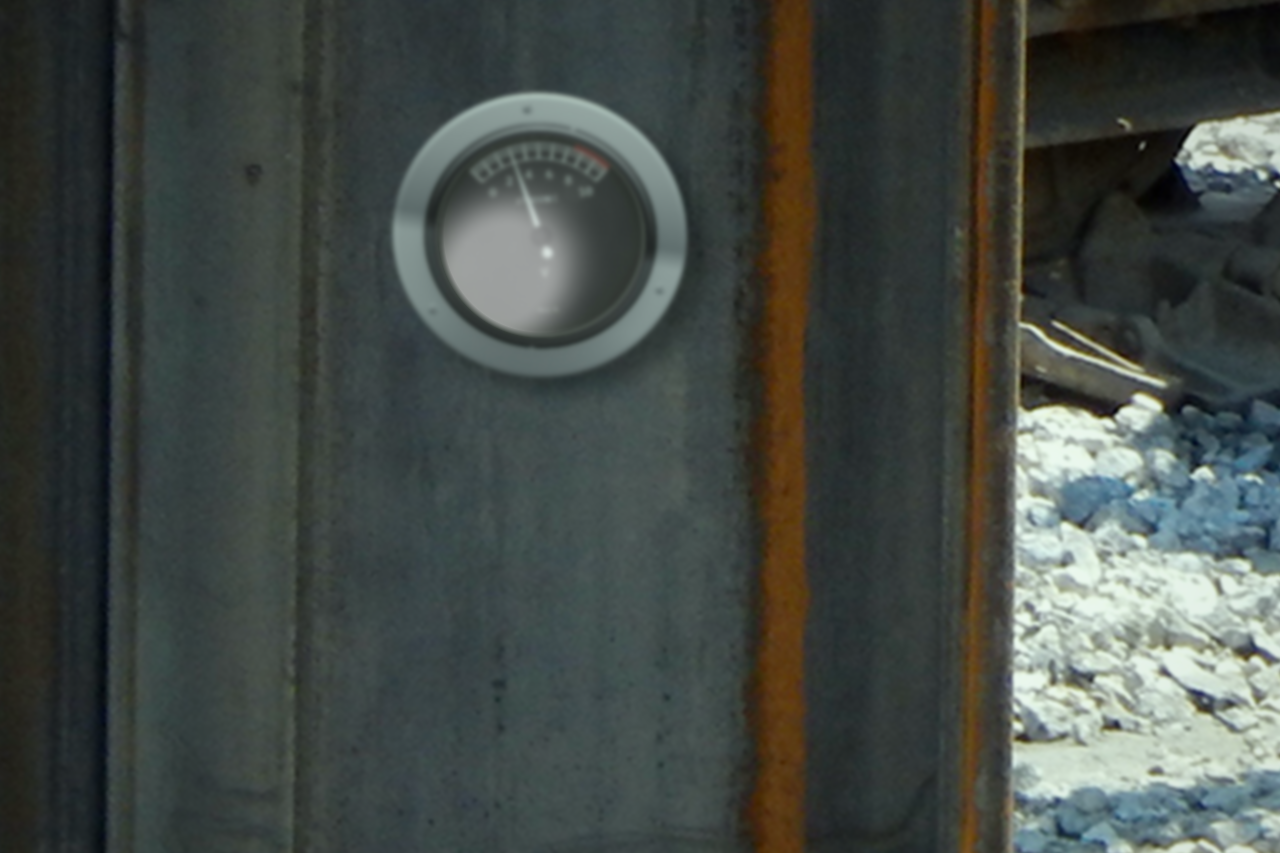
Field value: 3 V
